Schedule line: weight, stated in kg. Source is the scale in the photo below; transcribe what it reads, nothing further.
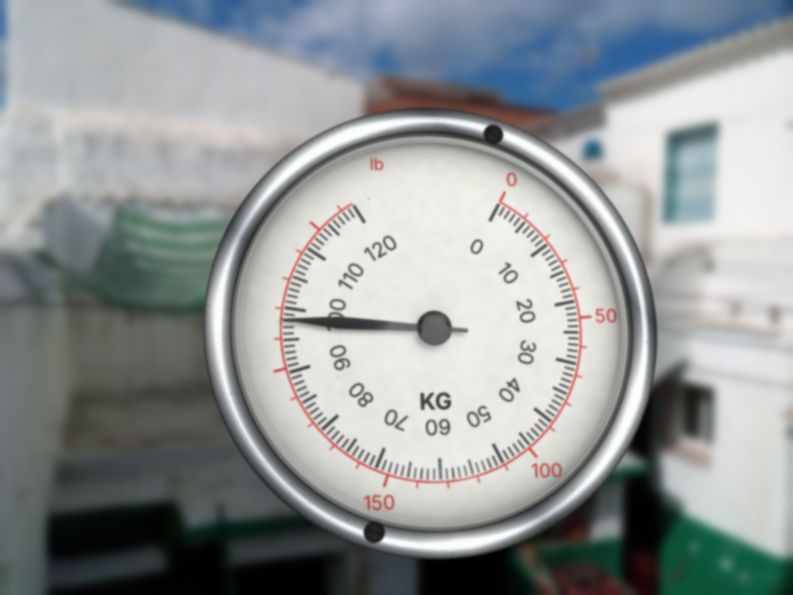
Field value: 98 kg
